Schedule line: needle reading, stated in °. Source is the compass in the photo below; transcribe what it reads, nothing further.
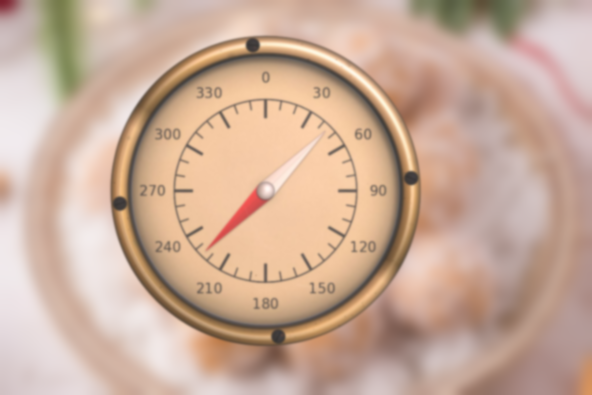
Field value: 225 °
